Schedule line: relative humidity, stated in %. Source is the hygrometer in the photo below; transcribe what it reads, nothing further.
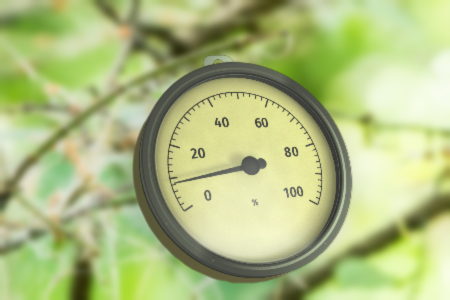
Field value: 8 %
